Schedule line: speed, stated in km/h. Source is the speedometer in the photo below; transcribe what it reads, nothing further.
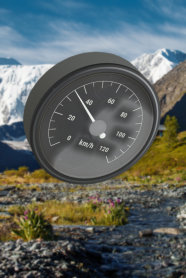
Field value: 35 km/h
